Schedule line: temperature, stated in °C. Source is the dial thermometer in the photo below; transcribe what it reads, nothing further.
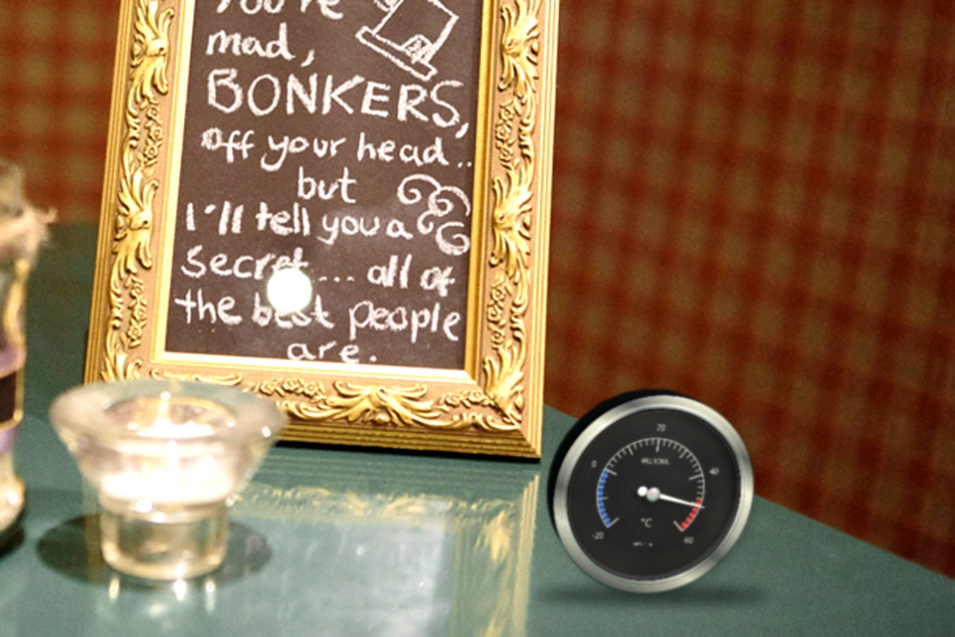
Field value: 50 °C
